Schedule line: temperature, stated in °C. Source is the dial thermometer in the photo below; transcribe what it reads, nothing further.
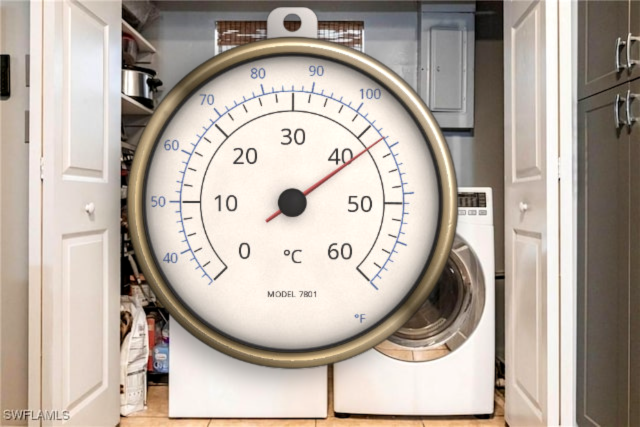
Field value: 42 °C
